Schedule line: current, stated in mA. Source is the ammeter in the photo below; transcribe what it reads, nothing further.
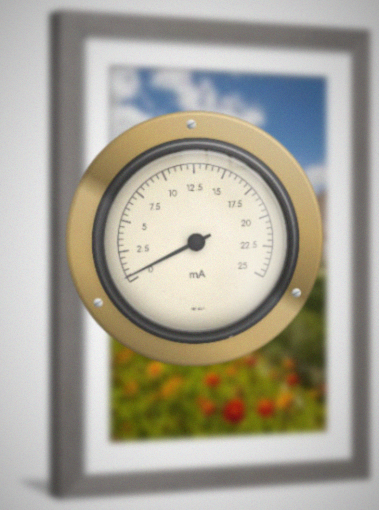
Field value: 0.5 mA
